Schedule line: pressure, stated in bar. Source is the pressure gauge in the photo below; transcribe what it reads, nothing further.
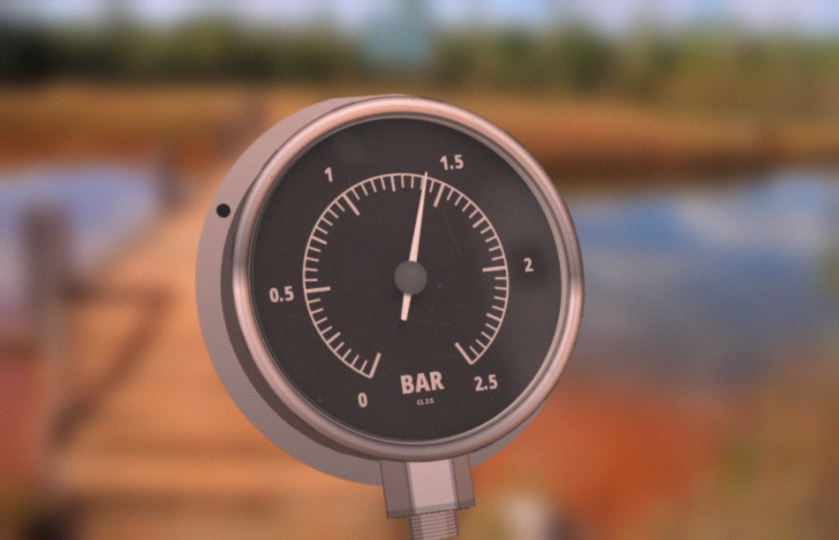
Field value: 1.4 bar
